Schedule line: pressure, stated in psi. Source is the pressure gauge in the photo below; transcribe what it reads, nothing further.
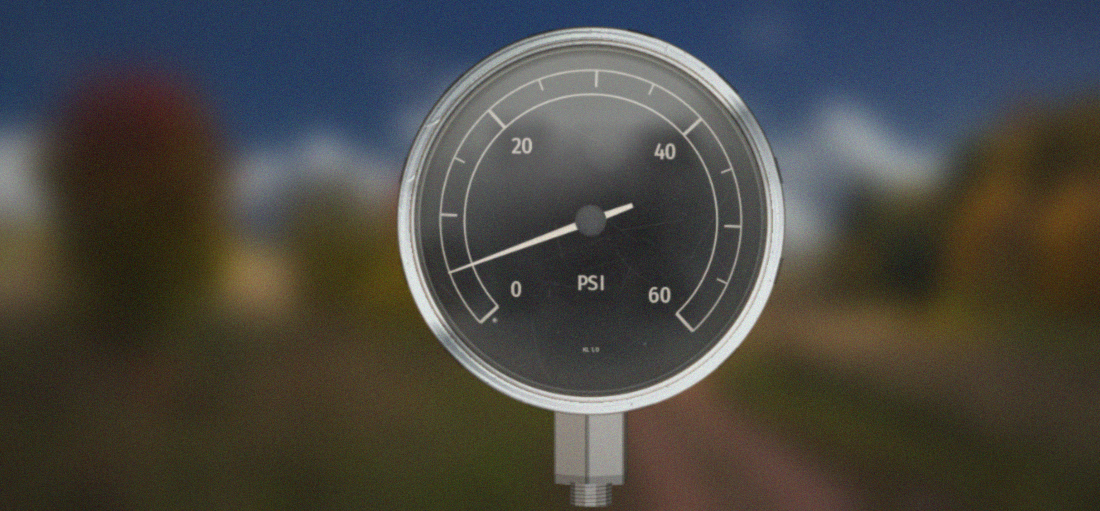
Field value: 5 psi
